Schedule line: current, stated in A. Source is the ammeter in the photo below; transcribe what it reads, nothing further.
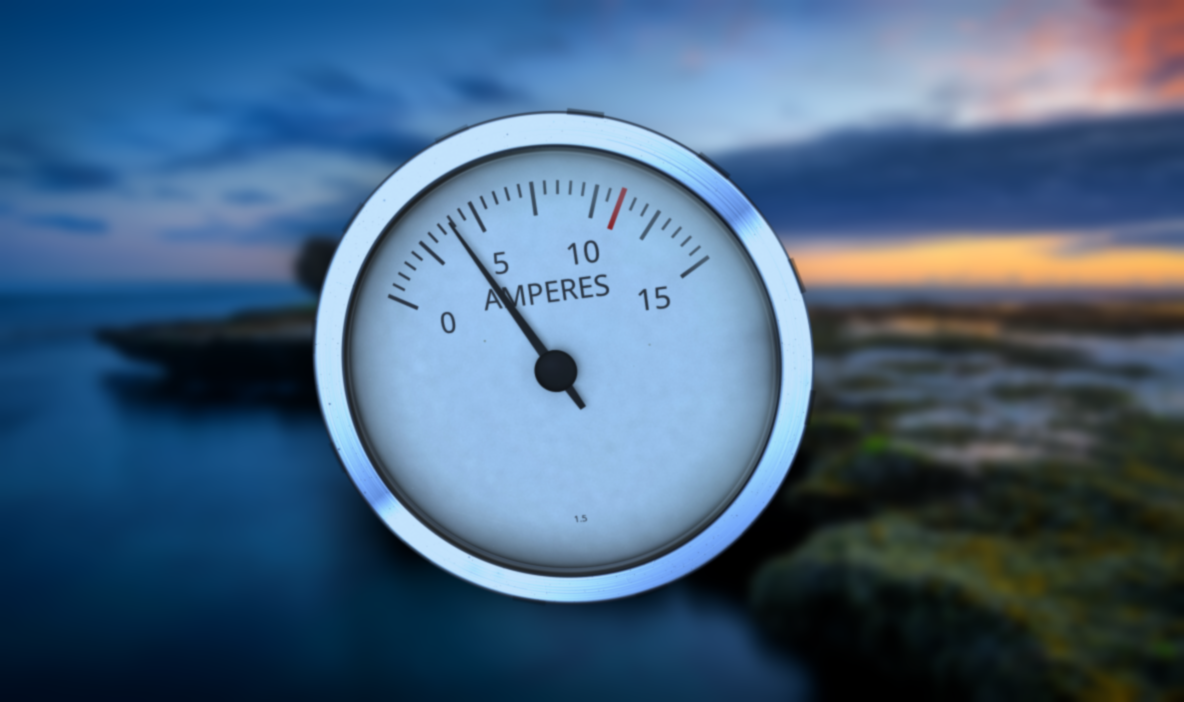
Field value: 4 A
